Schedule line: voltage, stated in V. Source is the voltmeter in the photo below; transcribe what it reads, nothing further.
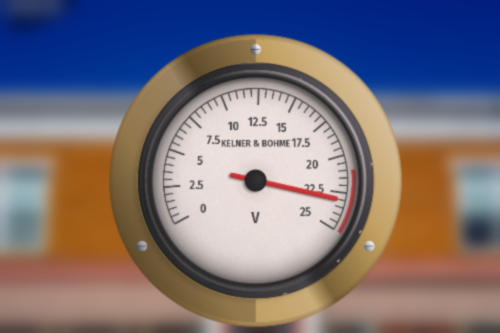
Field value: 23 V
